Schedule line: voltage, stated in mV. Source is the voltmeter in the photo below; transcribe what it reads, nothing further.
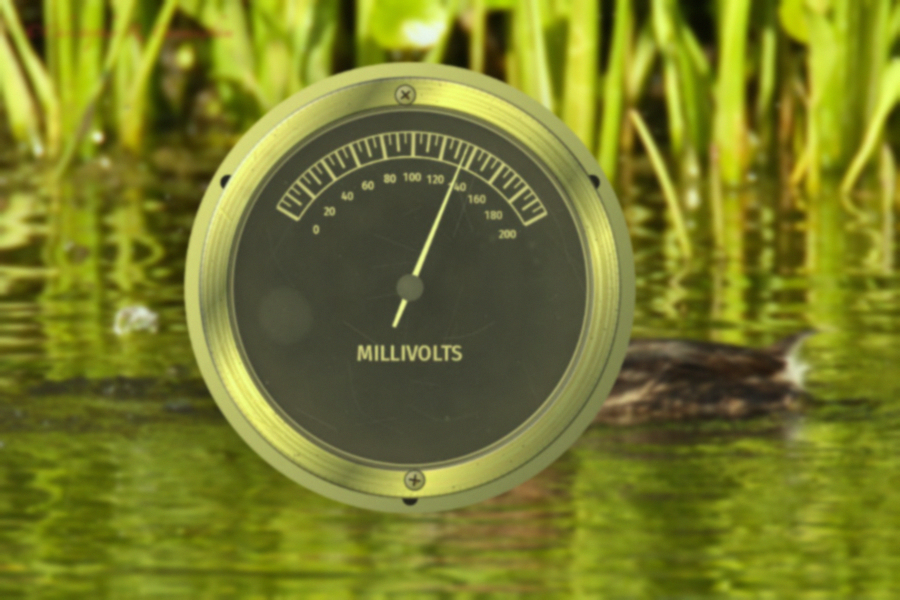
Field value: 135 mV
